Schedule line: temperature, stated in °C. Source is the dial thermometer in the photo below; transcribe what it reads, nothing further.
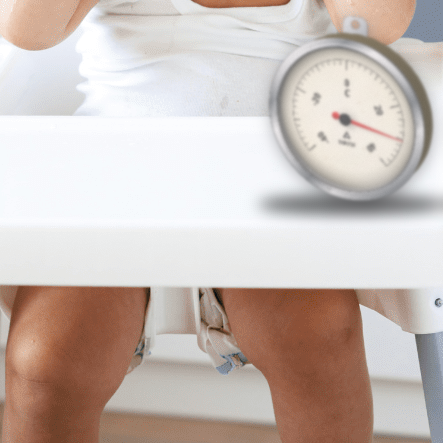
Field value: 30 °C
